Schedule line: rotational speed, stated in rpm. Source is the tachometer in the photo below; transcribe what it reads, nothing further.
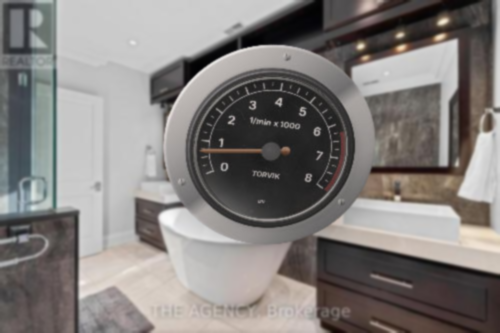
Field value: 750 rpm
